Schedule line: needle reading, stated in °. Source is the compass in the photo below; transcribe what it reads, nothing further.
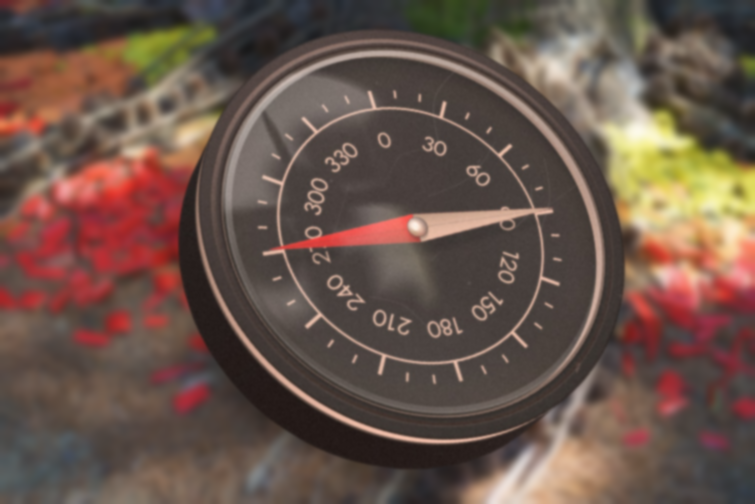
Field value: 270 °
